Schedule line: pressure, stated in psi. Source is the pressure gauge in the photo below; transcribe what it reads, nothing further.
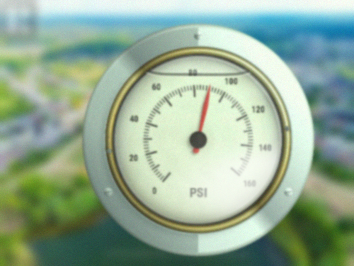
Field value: 90 psi
